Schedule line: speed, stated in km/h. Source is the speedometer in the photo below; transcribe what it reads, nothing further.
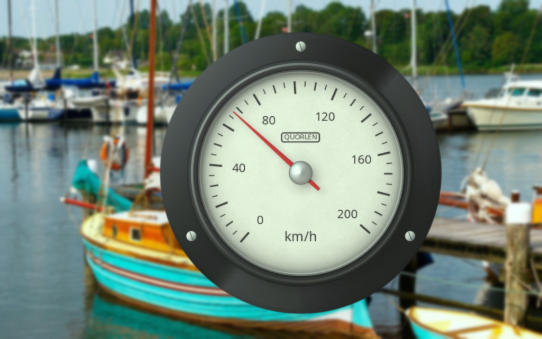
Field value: 67.5 km/h
